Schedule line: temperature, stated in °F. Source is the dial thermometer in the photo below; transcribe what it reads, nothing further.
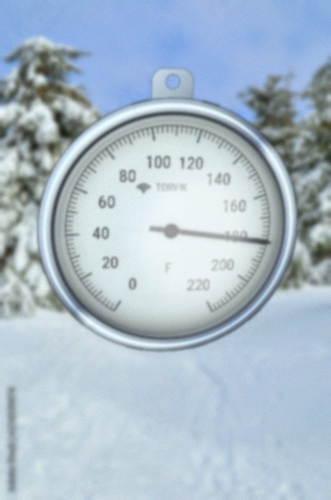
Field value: 180 °F
